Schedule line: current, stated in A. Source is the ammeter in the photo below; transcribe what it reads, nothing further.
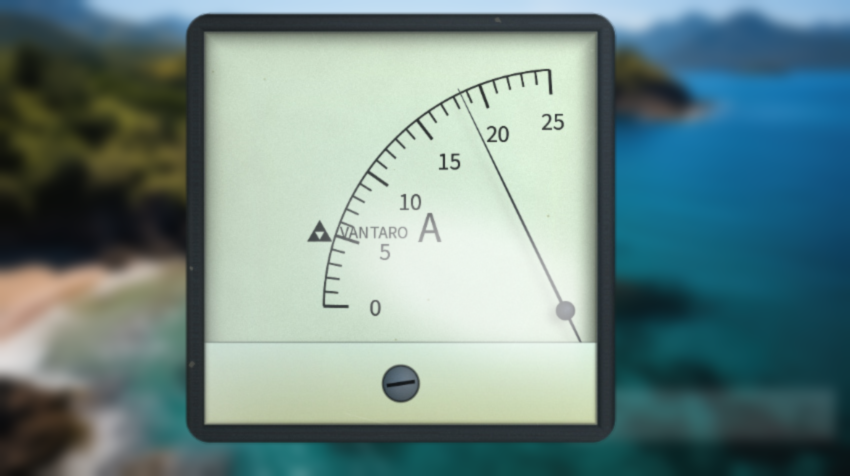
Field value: 18.5 A
